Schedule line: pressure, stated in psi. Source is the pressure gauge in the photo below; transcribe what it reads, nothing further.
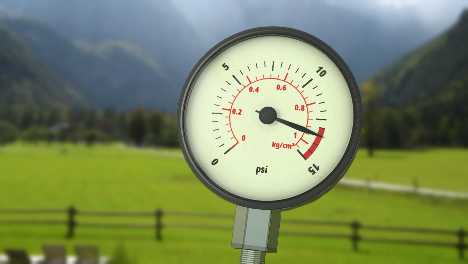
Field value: 13.5 psi
